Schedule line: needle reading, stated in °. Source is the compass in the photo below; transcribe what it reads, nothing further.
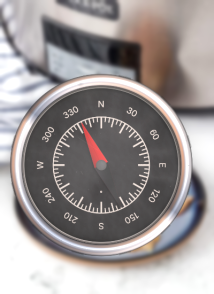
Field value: 335 °
